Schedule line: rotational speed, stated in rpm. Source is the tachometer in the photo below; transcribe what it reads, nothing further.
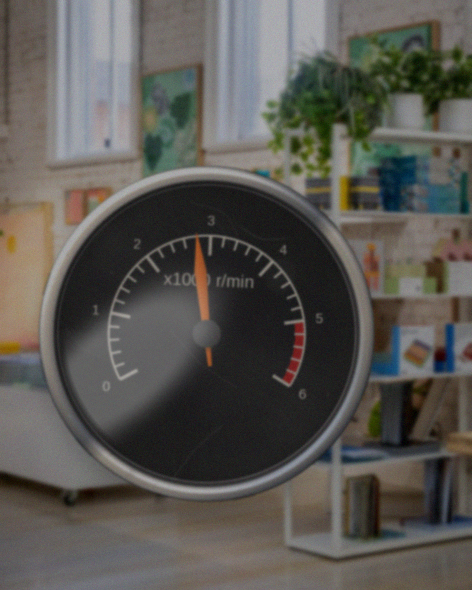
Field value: 2800 rpm
